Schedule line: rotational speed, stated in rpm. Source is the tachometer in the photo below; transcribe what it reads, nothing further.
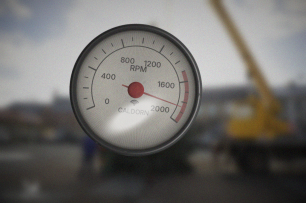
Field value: 1850 rpm
